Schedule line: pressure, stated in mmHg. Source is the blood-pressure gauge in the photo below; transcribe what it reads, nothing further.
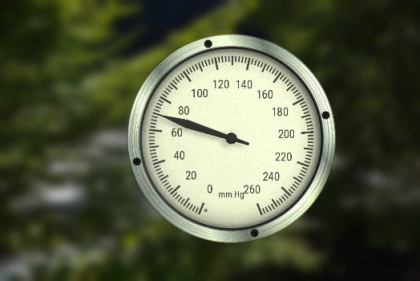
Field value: 70 mmHg
